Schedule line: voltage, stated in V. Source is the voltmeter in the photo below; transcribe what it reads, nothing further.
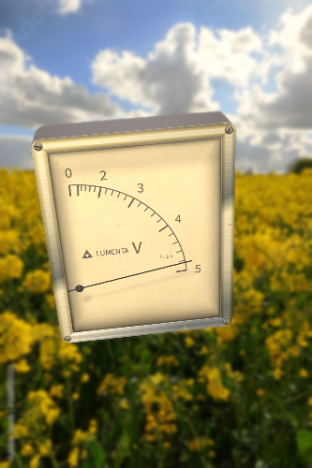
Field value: 4.8 V
